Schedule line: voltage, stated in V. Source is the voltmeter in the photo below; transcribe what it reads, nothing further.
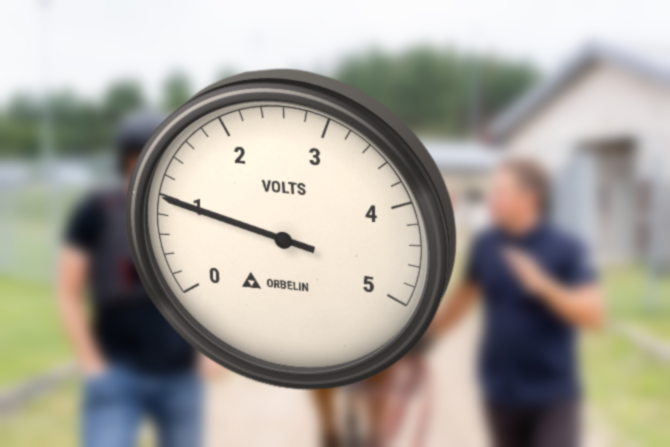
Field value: 1 V
